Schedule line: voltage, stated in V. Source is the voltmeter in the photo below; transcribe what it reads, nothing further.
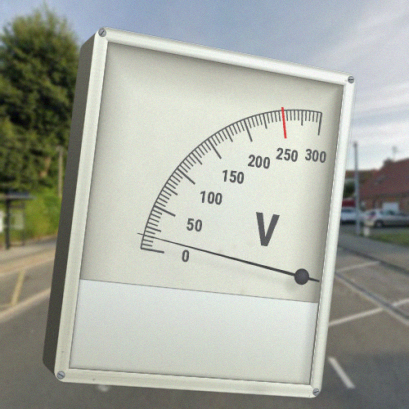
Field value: 15 V
